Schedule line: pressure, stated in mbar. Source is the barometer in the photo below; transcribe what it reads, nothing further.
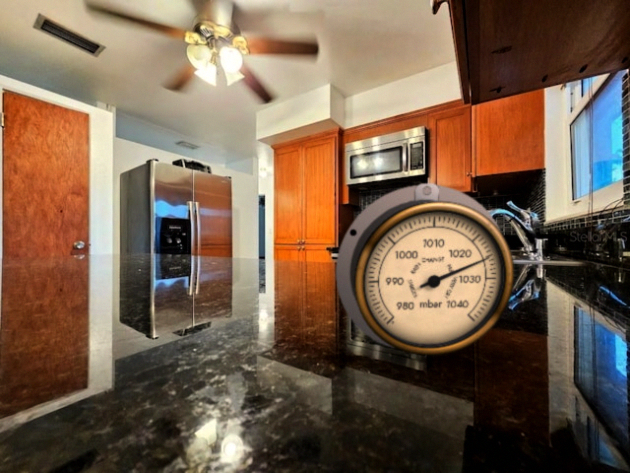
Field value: 1025 mbar
